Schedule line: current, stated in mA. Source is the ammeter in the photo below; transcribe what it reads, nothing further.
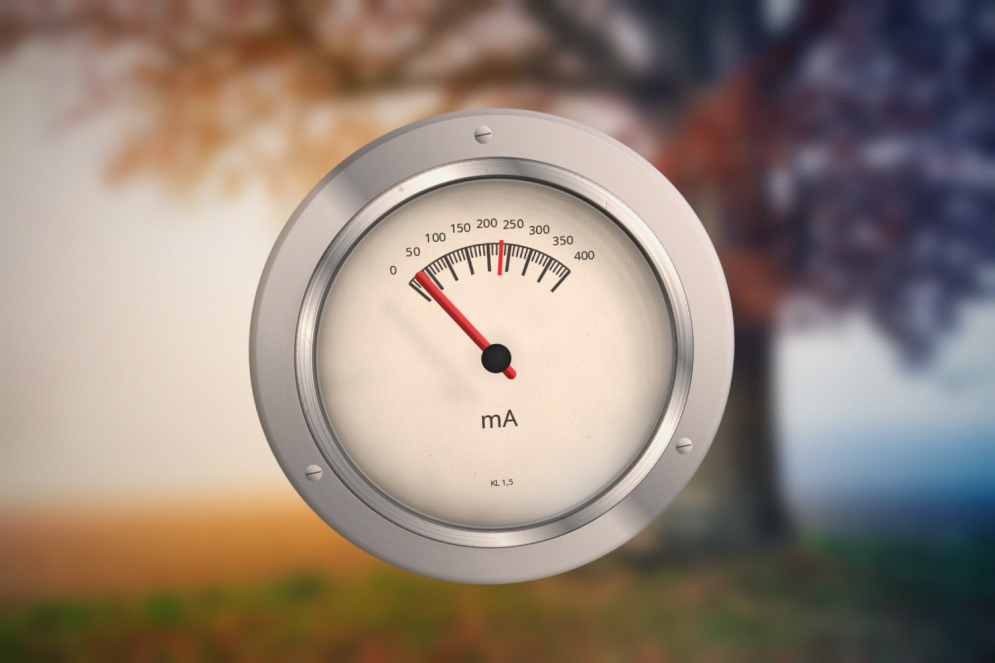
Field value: 30 mA
